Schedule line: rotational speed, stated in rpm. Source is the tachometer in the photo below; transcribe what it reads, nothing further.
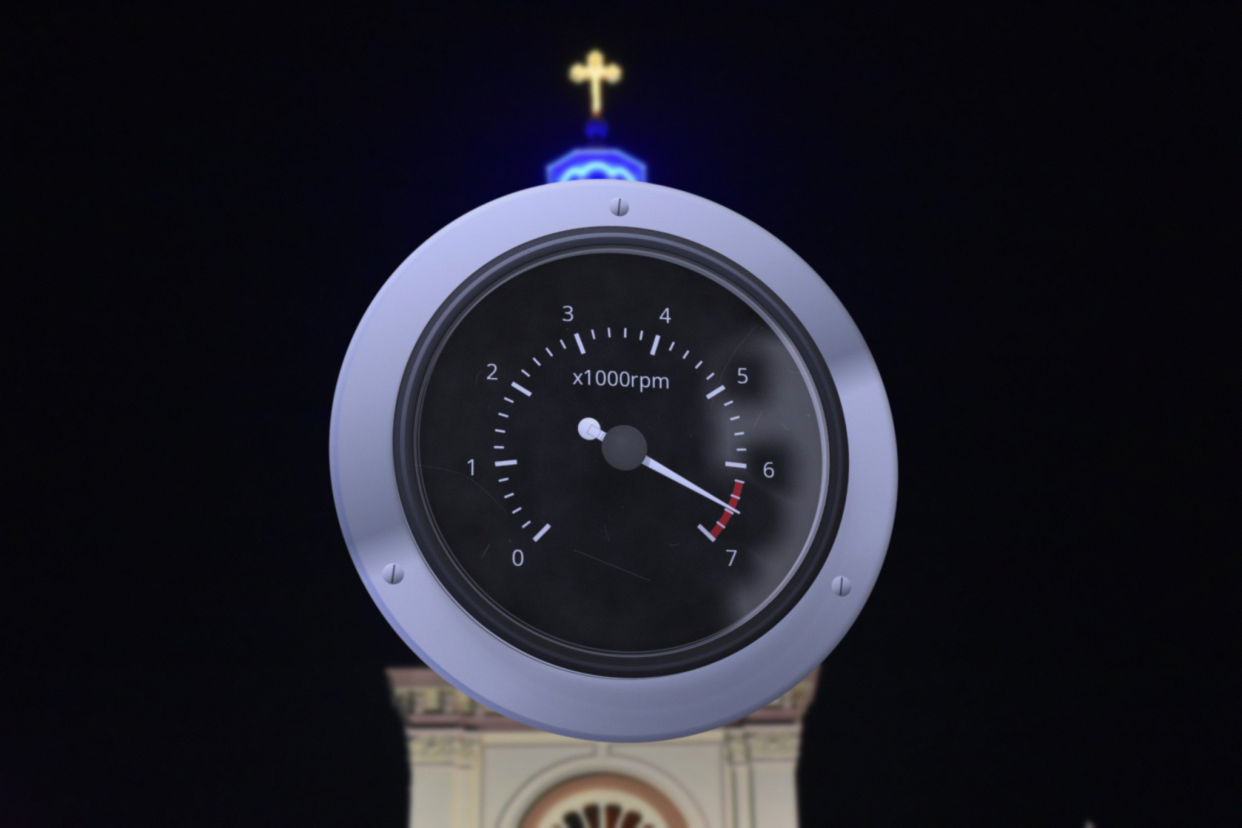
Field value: 6600 rpm
